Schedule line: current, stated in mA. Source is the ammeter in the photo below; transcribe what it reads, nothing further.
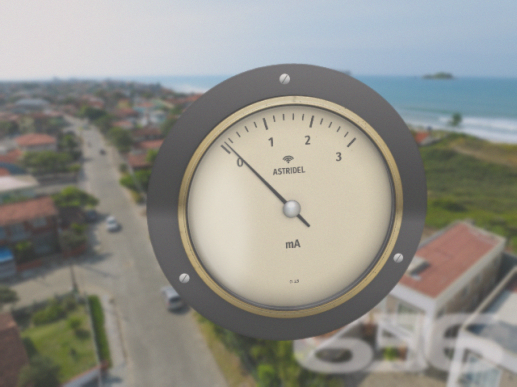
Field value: 0.1 mA
